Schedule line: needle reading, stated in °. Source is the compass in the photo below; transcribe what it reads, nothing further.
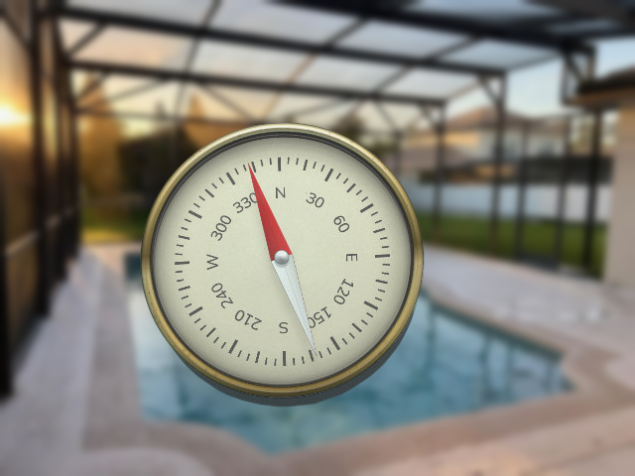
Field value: 342.5 °
